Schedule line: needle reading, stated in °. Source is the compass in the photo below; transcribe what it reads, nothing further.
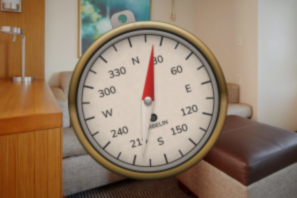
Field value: 22.5 °
